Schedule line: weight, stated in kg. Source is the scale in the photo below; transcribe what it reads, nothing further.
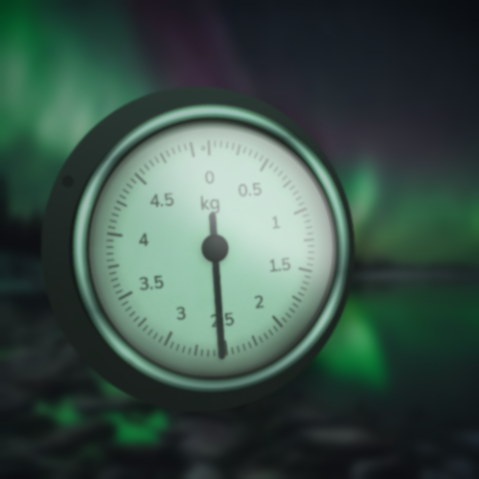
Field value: 2.55 kg
